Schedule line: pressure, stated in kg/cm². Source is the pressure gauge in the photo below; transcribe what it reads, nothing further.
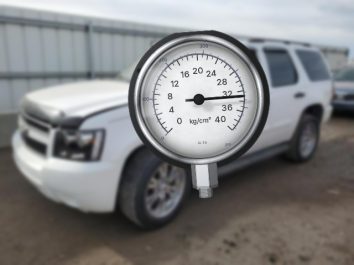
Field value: 33 kg/cm²
